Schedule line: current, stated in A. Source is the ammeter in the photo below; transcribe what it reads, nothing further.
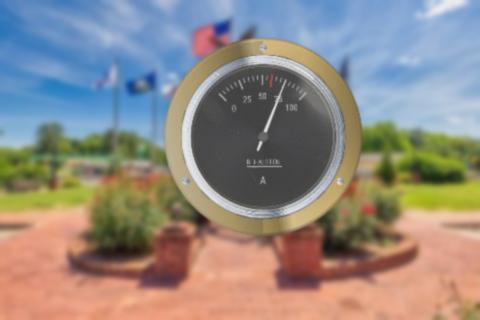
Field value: 75 A
